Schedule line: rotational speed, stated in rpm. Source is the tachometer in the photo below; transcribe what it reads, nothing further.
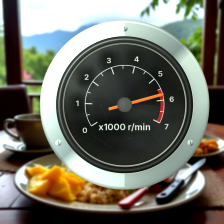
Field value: 5750 rpm
